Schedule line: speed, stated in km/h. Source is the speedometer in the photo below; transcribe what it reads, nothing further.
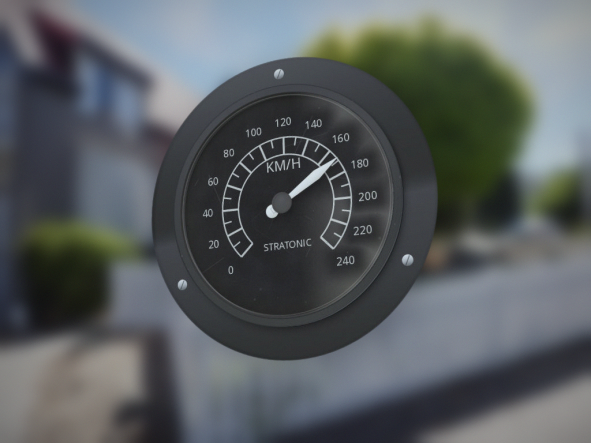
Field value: 170 km/h
